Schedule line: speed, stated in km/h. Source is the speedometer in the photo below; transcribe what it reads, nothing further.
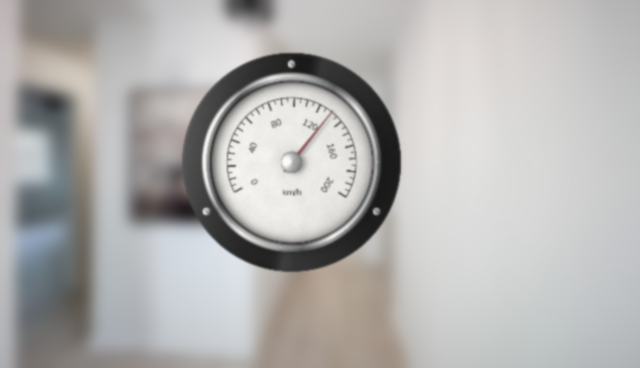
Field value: 130 km/h
